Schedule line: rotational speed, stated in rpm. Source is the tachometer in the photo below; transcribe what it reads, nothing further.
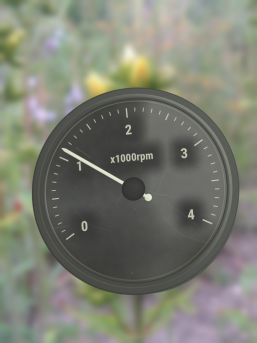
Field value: 1100 rpm
